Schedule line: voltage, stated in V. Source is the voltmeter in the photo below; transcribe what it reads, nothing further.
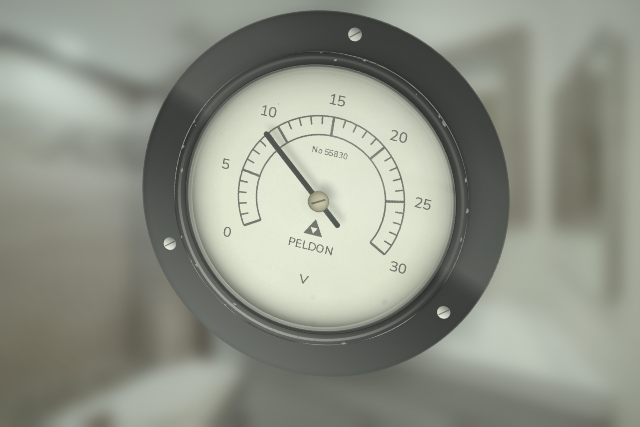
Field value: 9 V
